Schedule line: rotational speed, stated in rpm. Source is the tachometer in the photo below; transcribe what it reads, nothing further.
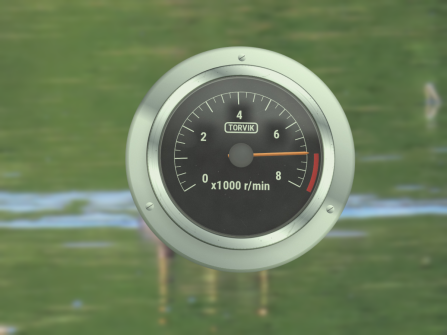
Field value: 7000 rpm
